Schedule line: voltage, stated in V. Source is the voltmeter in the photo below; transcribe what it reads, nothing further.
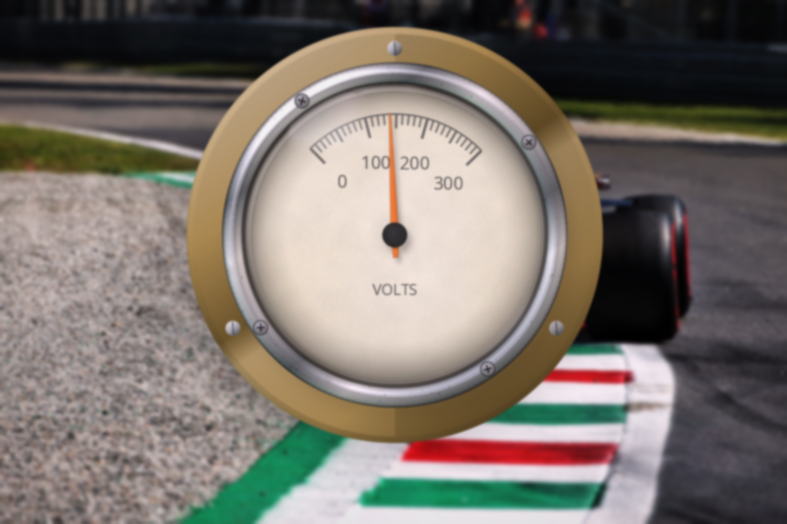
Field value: 140 V
